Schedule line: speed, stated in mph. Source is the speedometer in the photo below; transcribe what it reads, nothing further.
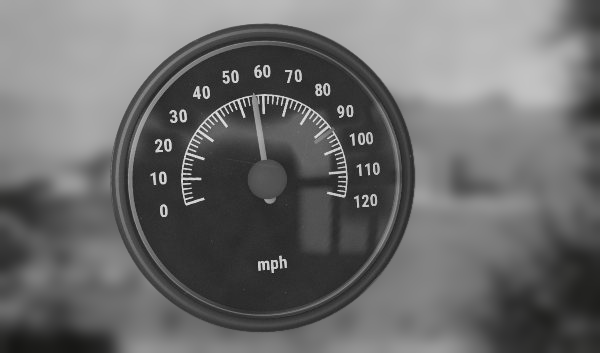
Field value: 56 mph
